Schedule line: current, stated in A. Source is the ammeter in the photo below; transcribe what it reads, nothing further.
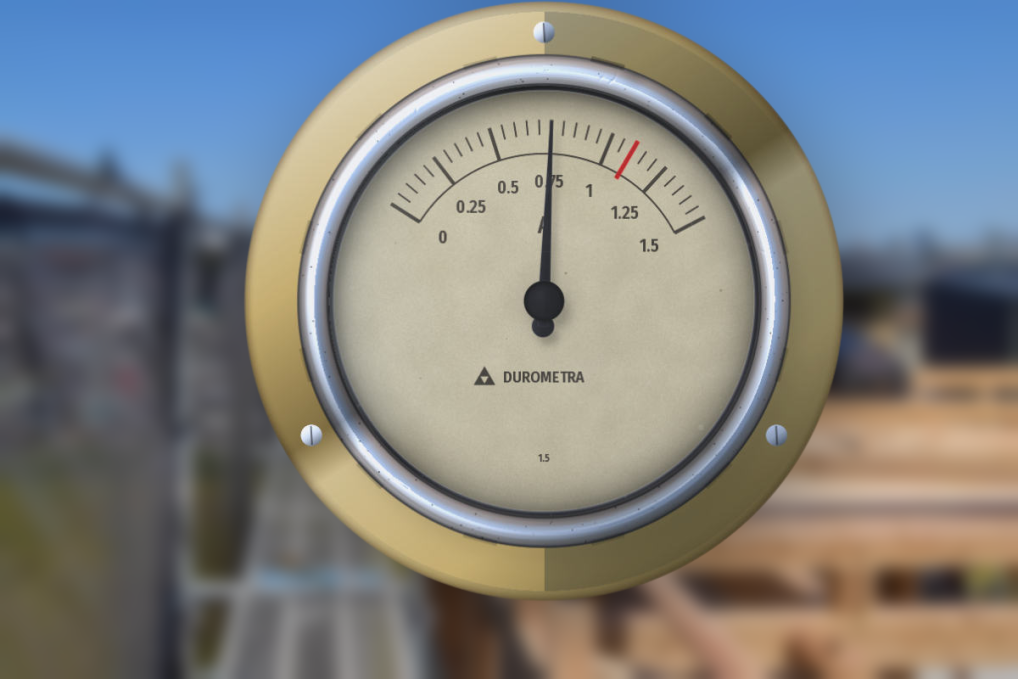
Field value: 0.75 A
